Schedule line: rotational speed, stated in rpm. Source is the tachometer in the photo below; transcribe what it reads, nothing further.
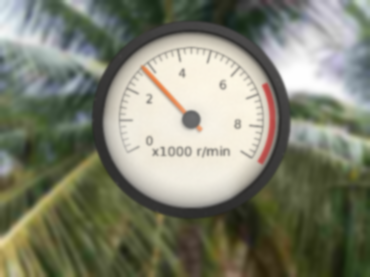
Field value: 2800 rpm
